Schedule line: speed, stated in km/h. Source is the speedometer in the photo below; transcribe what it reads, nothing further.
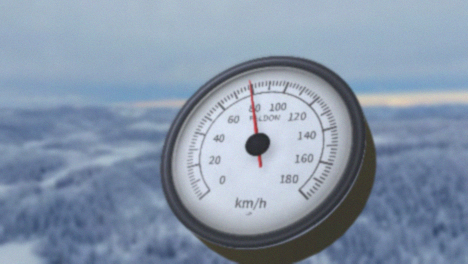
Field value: 80 km/h
